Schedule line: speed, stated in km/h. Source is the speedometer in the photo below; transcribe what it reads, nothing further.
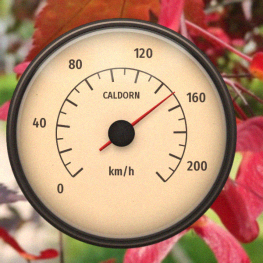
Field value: 150 km/h
